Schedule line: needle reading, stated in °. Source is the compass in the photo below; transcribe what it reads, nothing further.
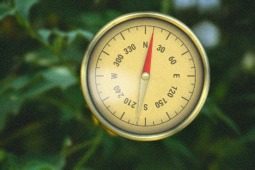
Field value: 10 °
